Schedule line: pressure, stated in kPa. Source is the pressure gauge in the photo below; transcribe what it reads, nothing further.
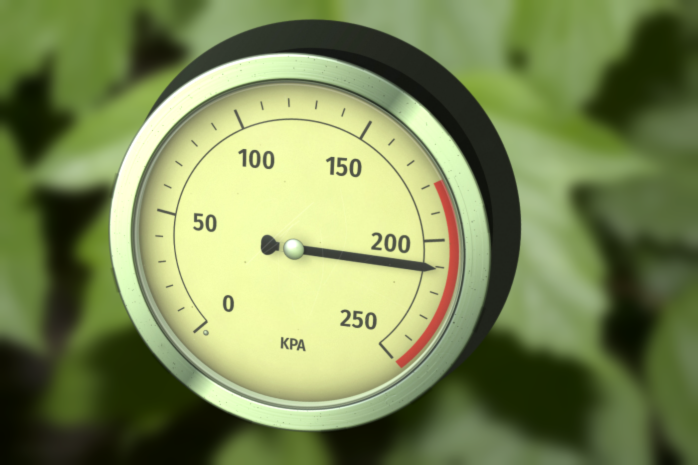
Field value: 210 kPa
